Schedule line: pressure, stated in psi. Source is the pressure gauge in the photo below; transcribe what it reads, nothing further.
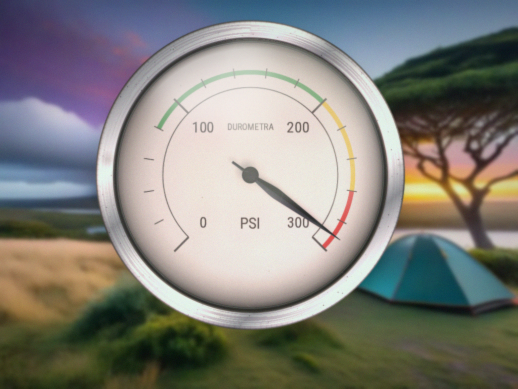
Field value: 290 psi
